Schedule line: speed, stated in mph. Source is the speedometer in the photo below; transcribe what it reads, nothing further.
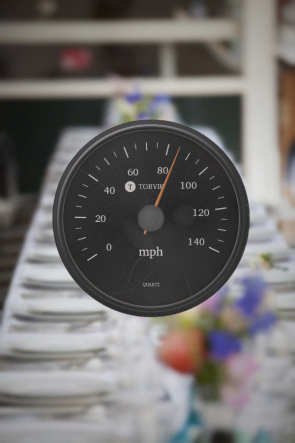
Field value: 85 mph
